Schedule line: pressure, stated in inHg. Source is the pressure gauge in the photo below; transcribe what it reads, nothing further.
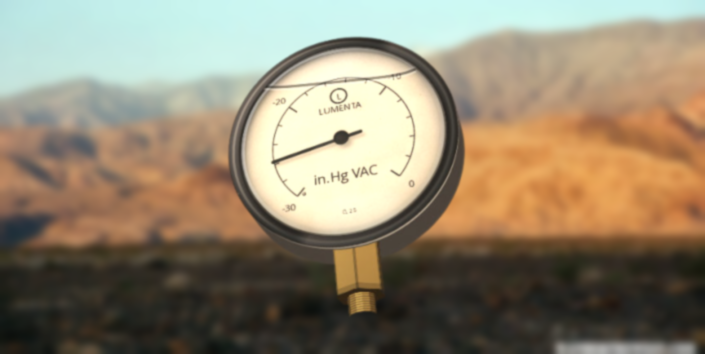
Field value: -26 inHg
